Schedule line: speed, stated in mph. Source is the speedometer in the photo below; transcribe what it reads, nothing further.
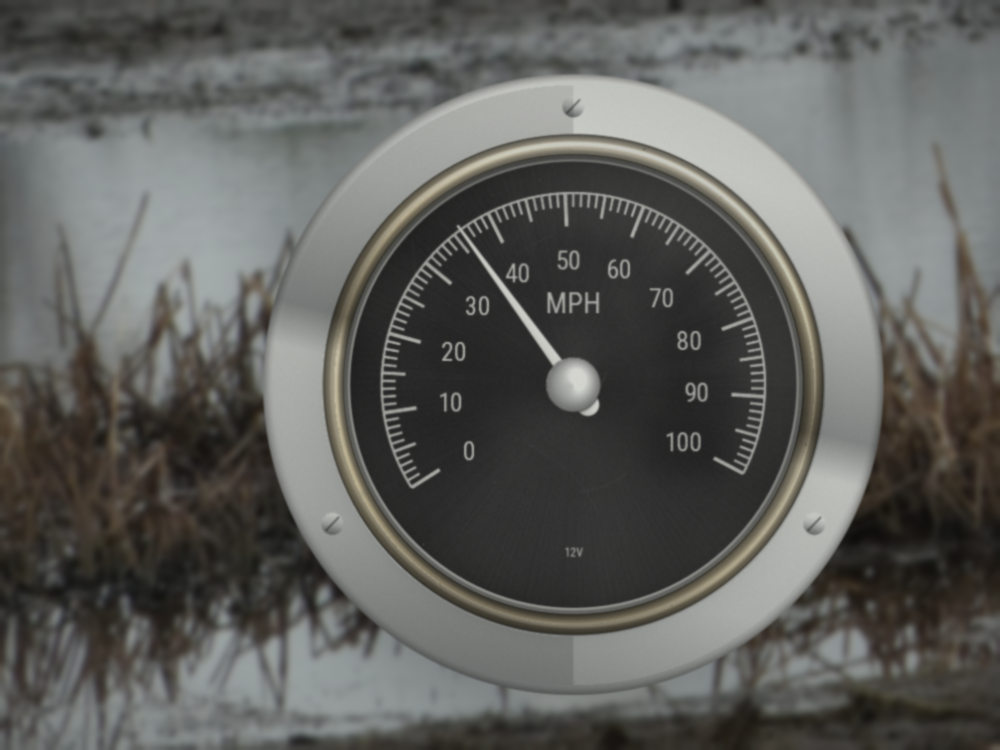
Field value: 36 mph
